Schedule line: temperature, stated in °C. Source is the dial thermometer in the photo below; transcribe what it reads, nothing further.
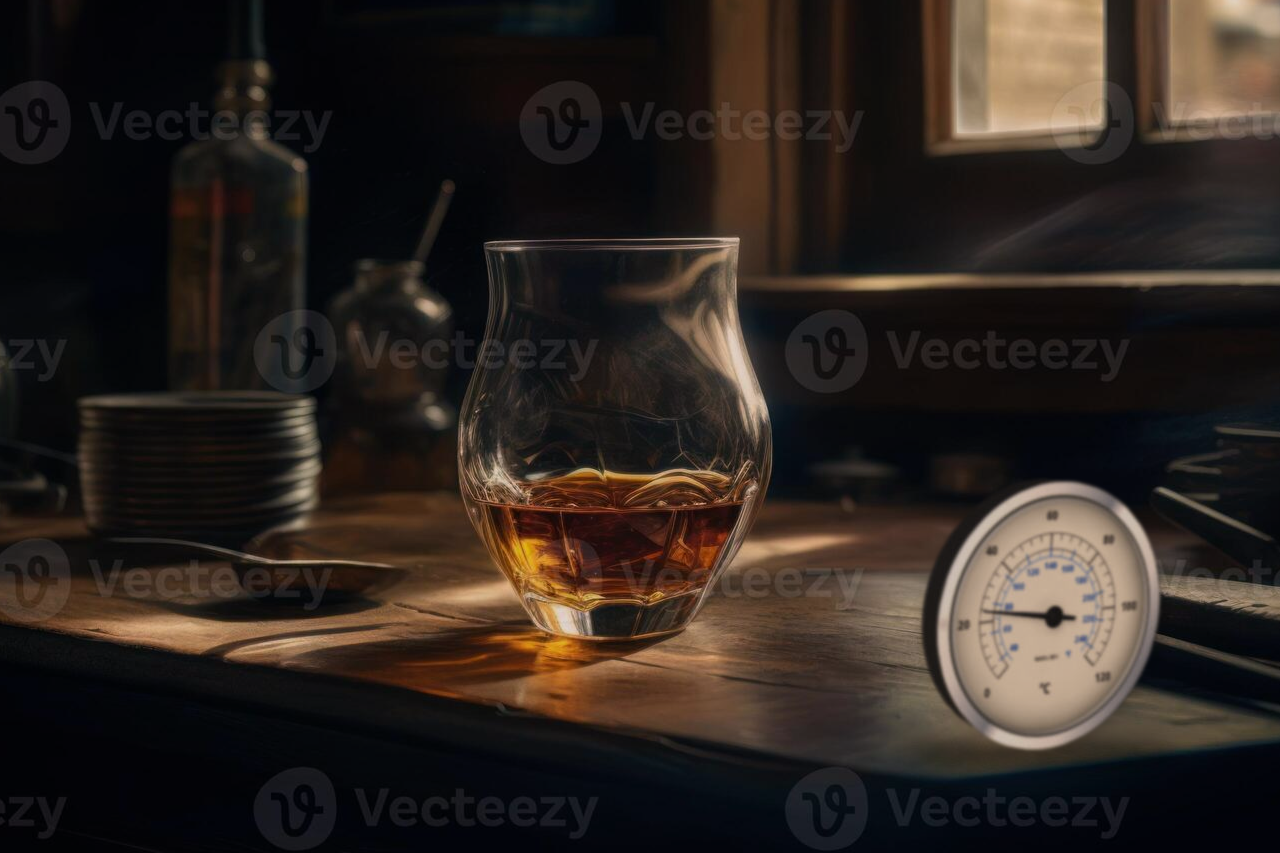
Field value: 24 °C
